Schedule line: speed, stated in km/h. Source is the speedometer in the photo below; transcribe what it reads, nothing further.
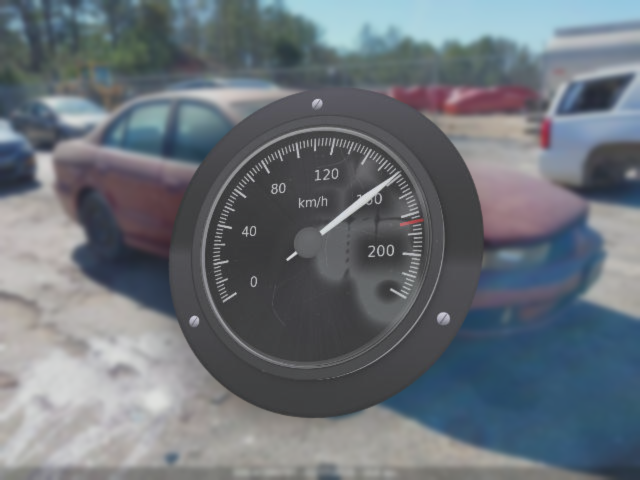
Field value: 160 km/h
